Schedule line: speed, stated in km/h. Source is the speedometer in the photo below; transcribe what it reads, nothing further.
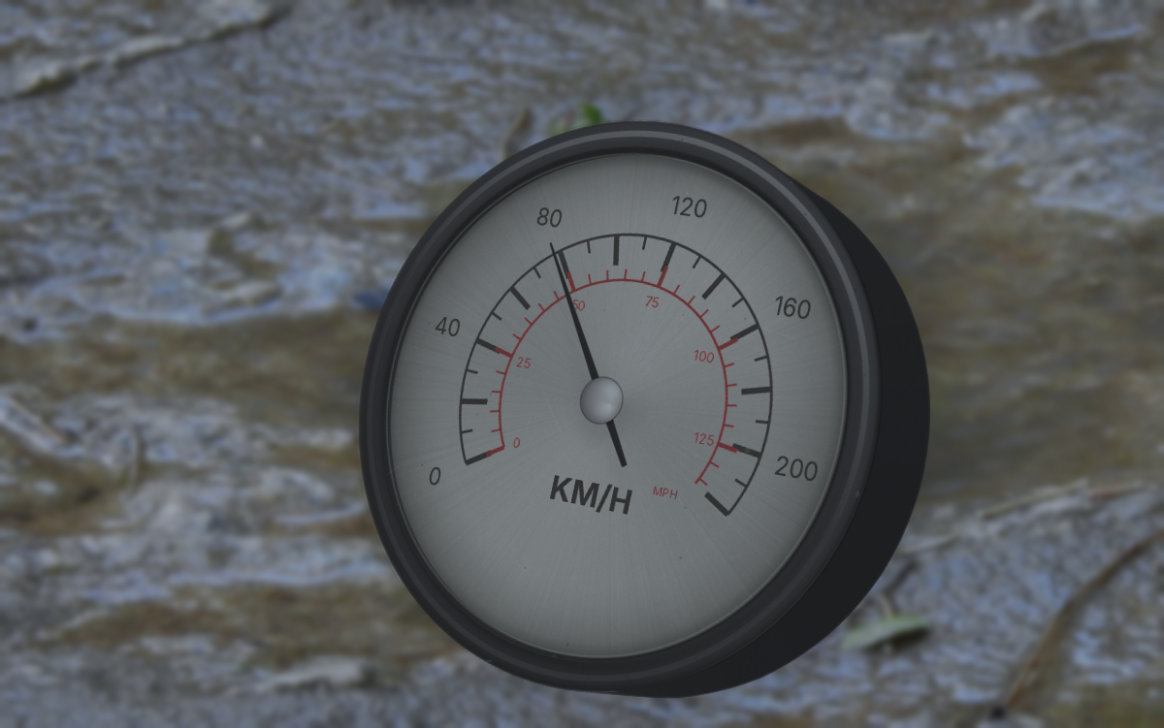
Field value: 80 km/h
